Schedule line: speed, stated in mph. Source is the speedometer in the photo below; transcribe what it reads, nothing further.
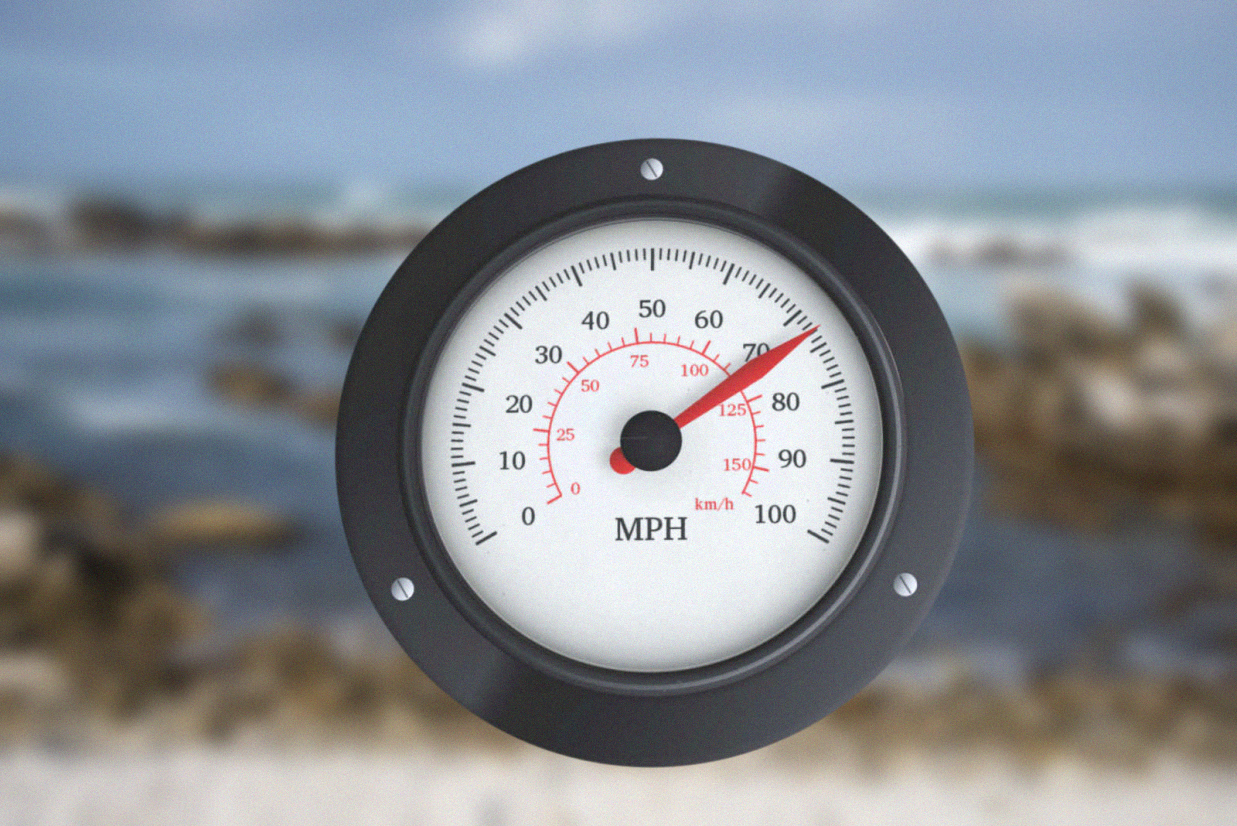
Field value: 73 mph
